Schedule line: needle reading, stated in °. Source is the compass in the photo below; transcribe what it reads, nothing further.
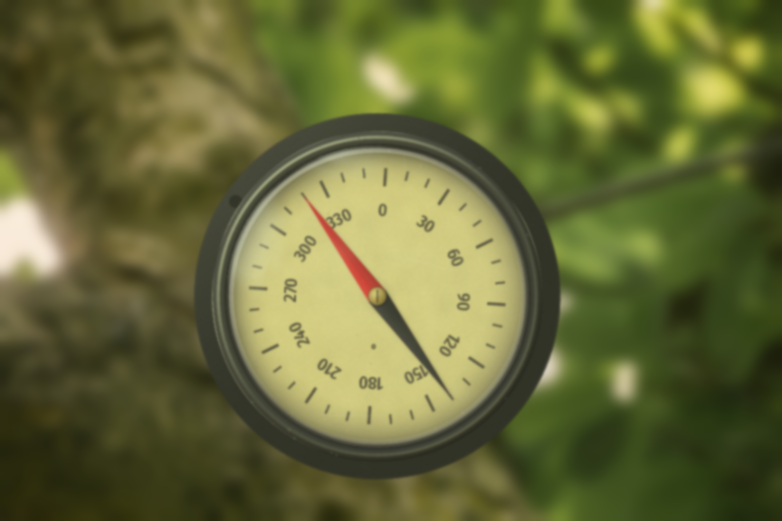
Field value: 320 °
